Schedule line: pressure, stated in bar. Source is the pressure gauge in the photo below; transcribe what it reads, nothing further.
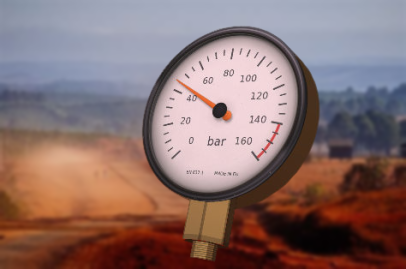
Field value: 45 bar
